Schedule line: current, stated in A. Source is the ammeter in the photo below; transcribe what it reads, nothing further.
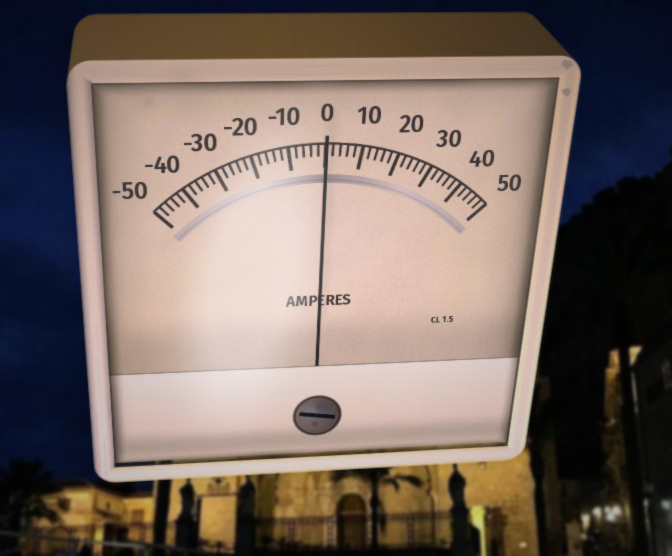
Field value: 0 A
